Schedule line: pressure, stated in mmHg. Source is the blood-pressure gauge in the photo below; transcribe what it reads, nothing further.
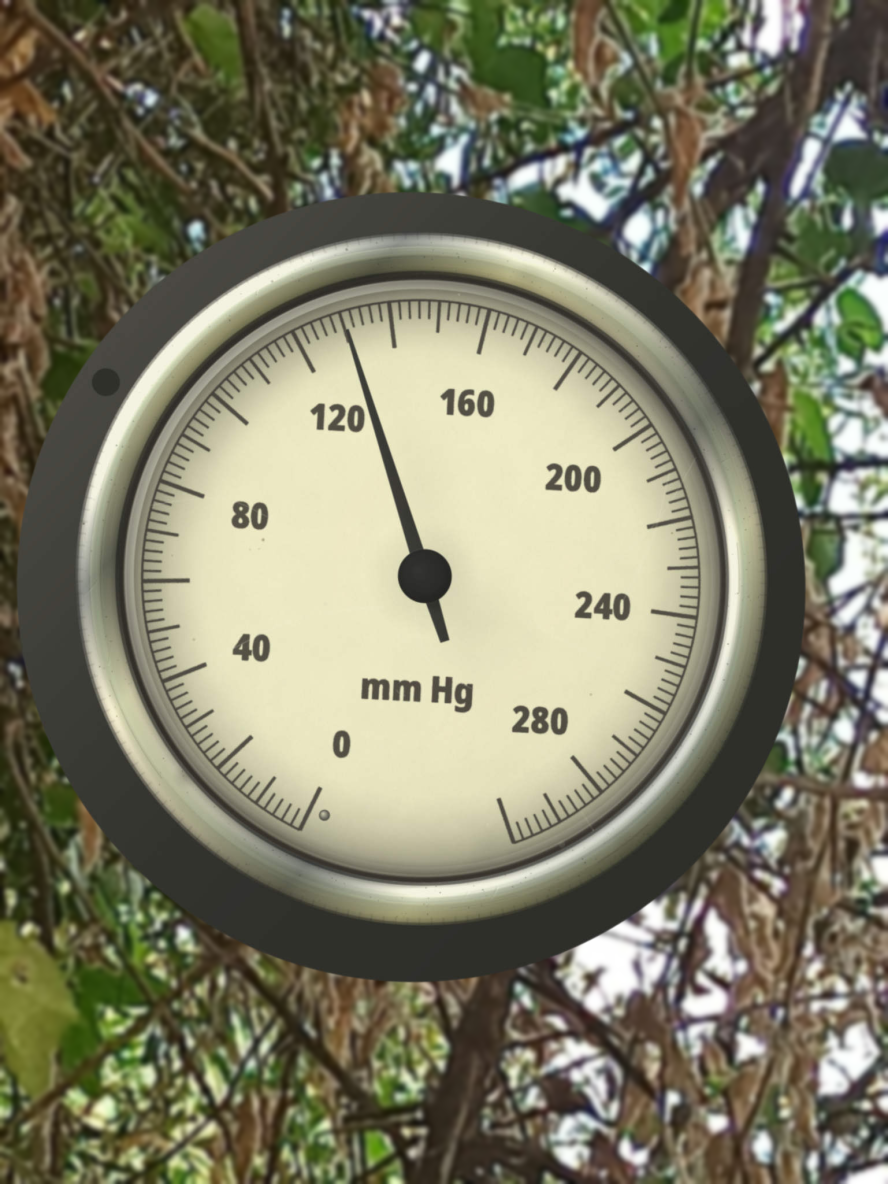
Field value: 130 mmHg
